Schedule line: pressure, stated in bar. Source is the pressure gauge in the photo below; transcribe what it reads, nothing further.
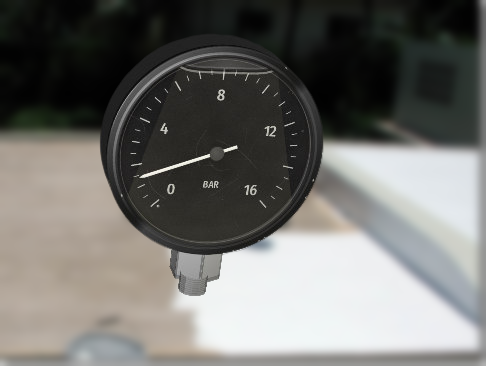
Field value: 1.5 bar
